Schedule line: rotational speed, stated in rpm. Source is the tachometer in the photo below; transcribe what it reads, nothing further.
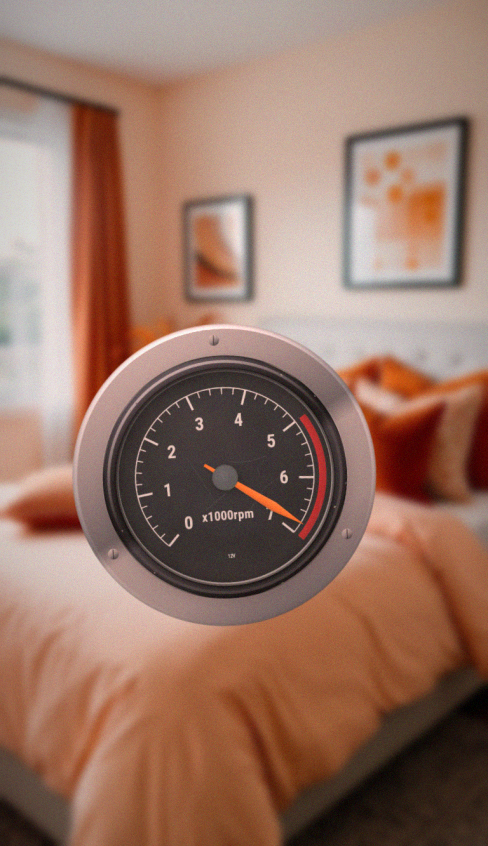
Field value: 6800 rpm
